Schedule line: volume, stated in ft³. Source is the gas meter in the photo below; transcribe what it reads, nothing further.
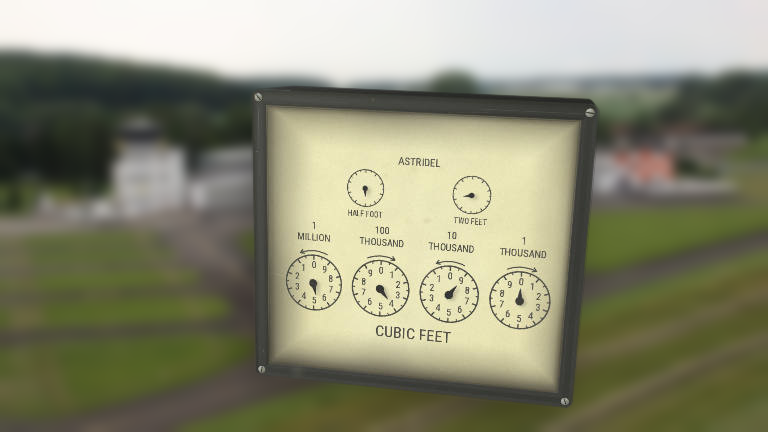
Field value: 539000 ft³
